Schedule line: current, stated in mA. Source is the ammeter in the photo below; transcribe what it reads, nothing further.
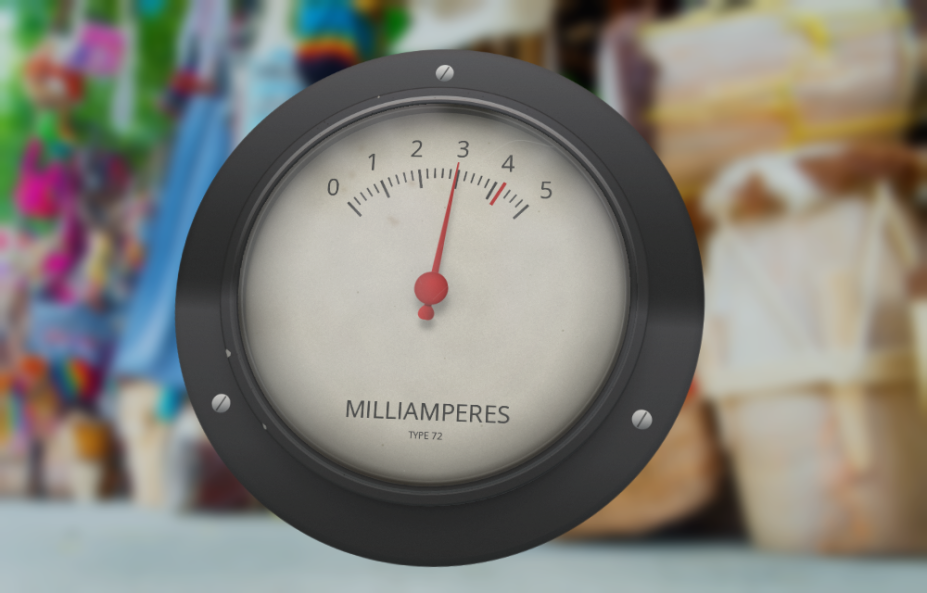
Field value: 3 mA
